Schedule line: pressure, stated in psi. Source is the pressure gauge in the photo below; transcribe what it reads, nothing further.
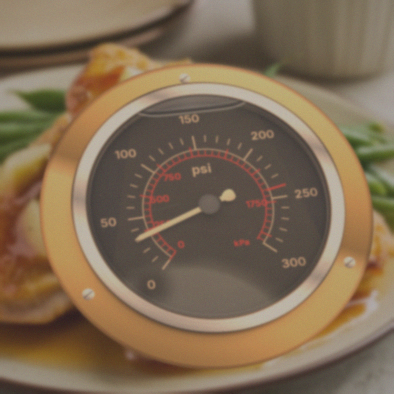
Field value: 30 psi
